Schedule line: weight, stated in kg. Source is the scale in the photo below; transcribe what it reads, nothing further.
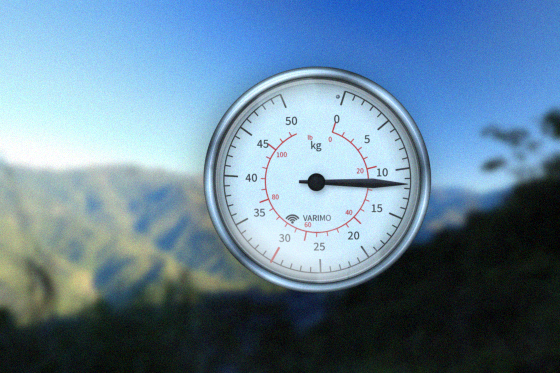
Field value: 11.5 kg
